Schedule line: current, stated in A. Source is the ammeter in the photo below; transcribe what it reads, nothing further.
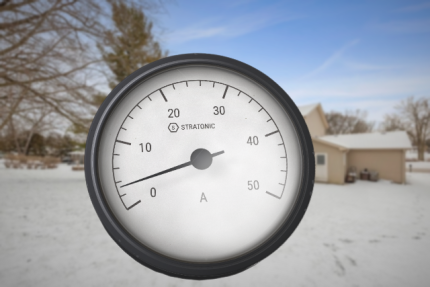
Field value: 3 A
